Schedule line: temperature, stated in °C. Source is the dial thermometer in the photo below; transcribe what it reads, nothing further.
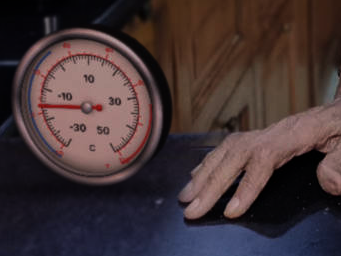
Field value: -15 °C
